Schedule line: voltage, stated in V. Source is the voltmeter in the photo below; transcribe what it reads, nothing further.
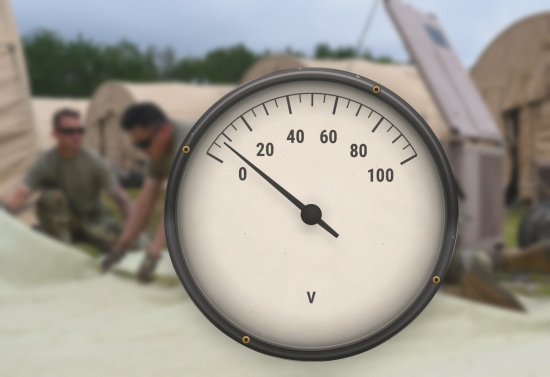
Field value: 7.5 V
